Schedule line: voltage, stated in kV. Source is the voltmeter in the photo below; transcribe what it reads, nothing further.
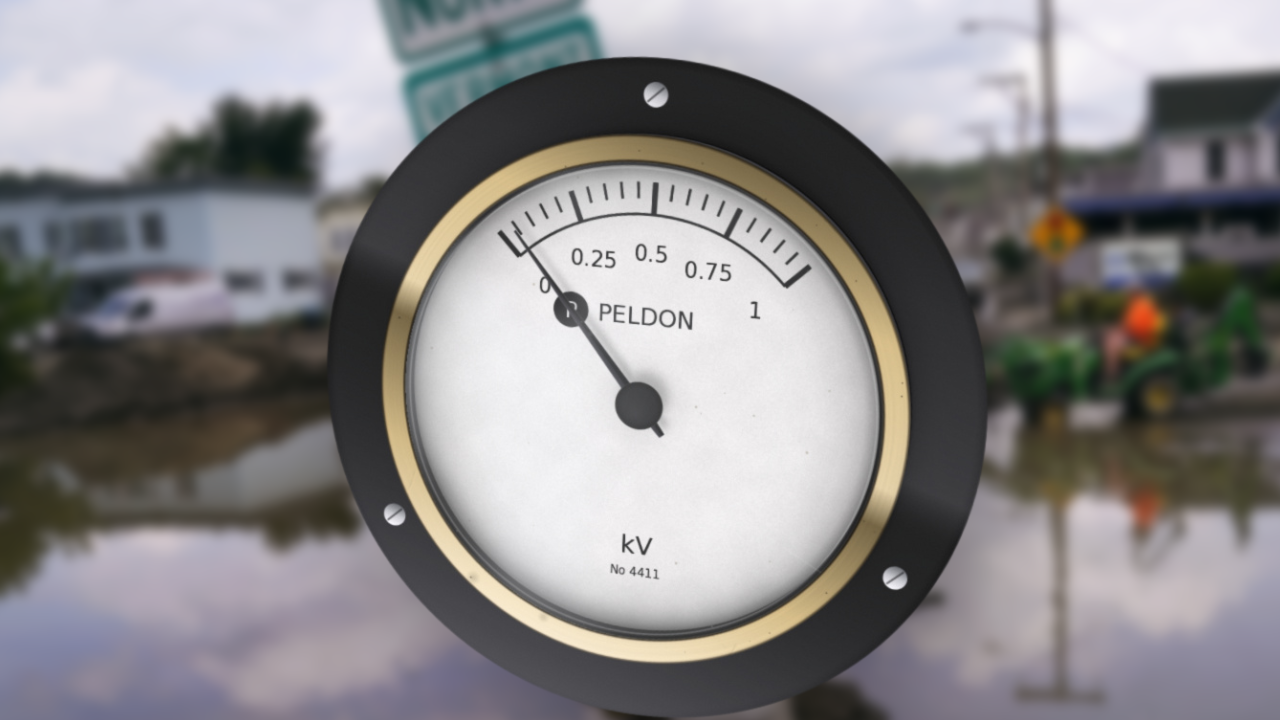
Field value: 0.05 kV
